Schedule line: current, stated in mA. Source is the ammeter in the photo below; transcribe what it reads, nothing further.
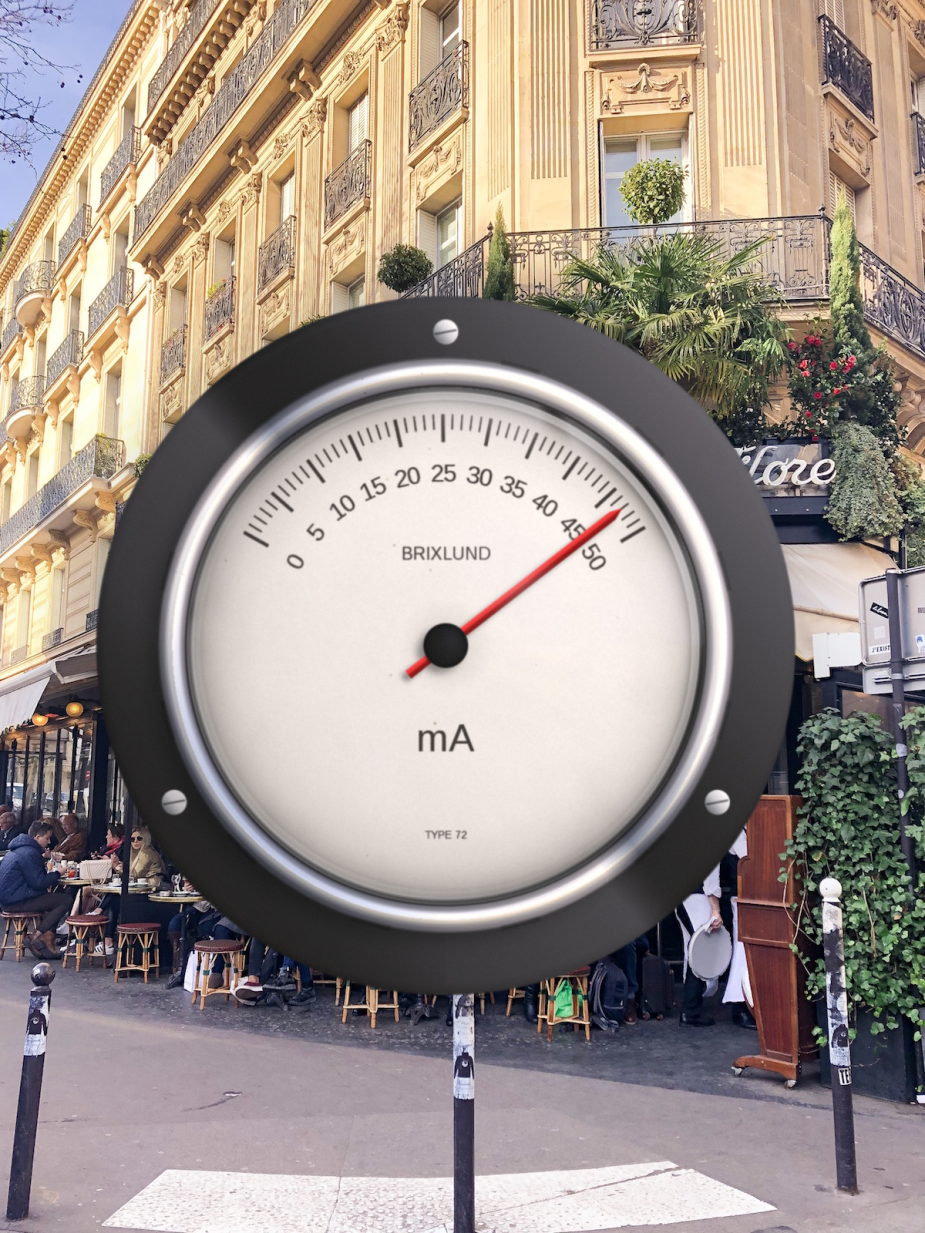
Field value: 47 mA
